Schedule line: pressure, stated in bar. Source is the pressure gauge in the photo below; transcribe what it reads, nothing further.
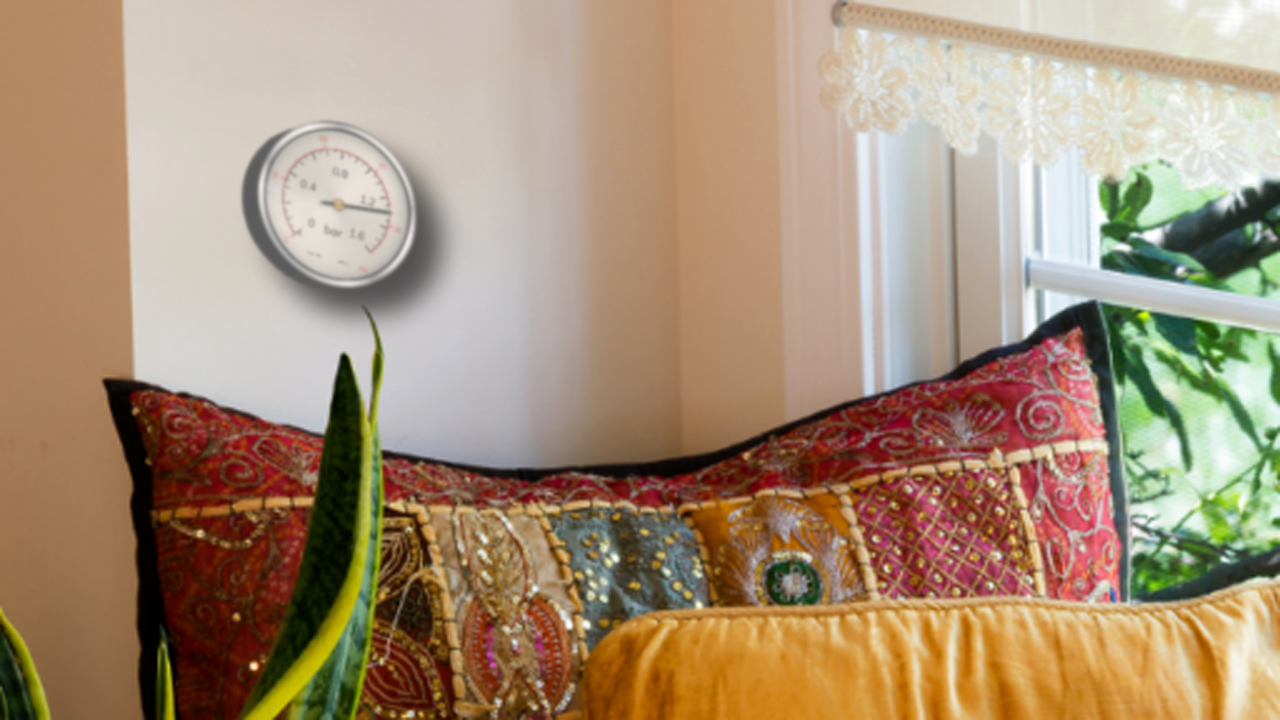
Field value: 1.3 bar
